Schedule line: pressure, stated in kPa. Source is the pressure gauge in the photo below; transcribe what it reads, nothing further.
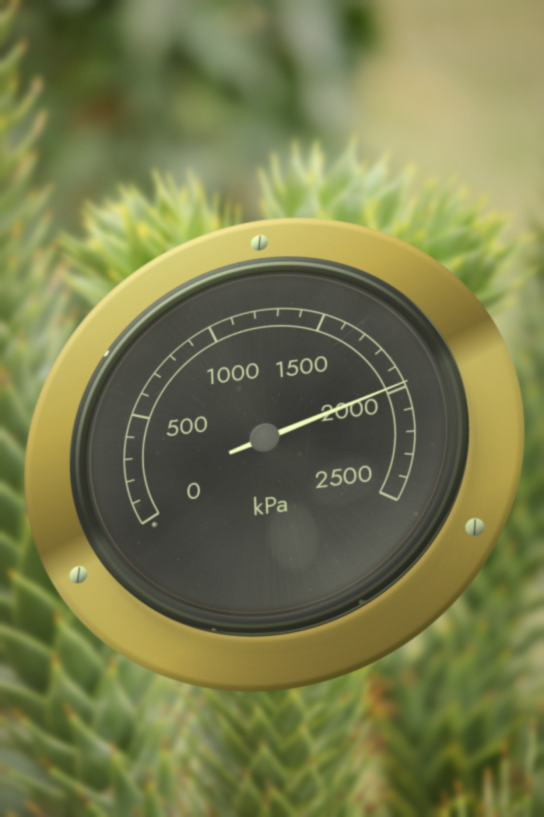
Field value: 2000 kPa
